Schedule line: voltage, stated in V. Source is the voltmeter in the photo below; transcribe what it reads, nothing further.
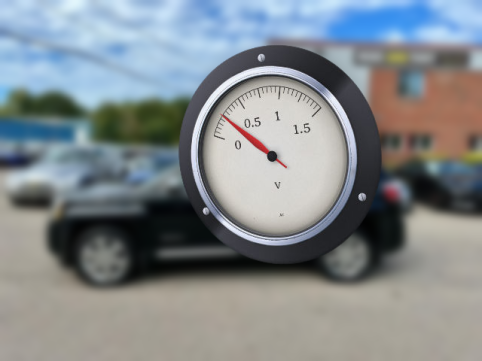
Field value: 0.25 V
